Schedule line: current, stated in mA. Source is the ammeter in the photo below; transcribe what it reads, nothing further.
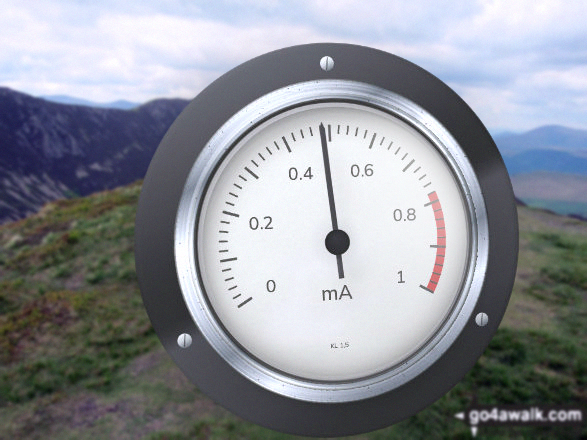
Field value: 0.48 mA
